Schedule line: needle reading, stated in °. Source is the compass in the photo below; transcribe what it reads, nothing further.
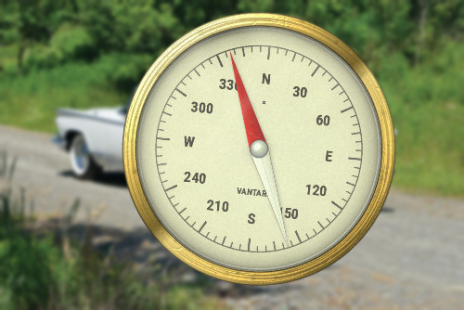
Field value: 337.5 °
